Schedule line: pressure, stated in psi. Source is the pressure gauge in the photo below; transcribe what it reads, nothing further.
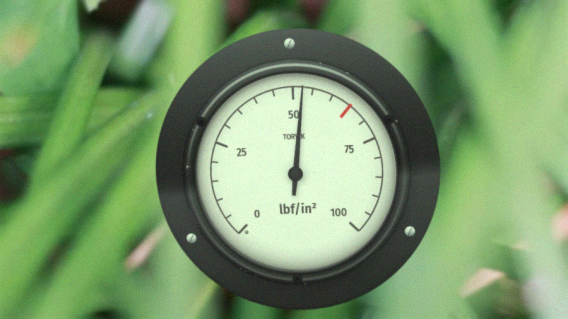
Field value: 52.5 psi
